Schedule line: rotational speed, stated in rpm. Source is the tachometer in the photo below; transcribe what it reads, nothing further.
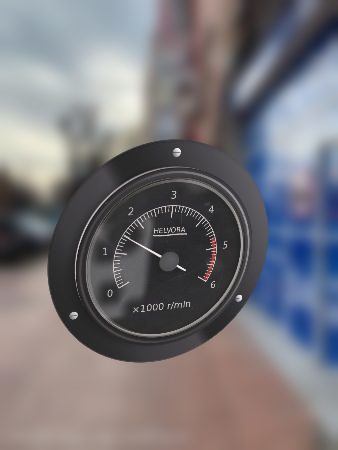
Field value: 1500 rpm
